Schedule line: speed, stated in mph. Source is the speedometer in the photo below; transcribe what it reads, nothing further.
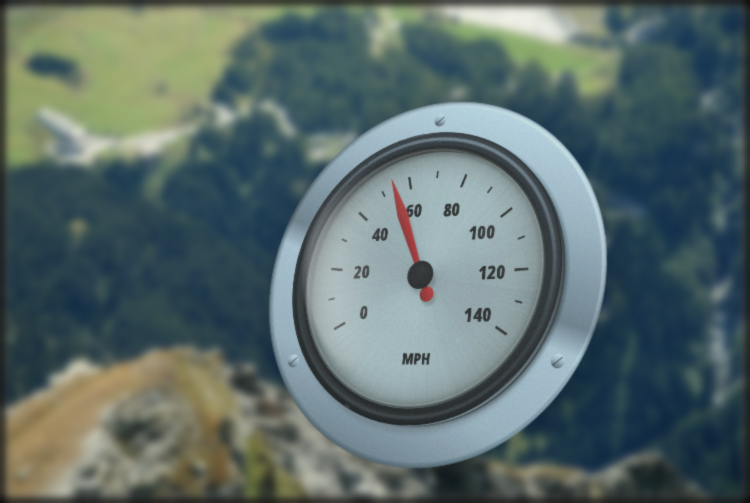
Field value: 55 mph
